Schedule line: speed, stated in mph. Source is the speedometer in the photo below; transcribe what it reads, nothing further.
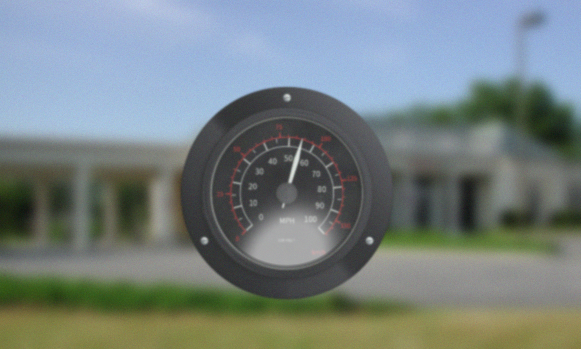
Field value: 55 mph
